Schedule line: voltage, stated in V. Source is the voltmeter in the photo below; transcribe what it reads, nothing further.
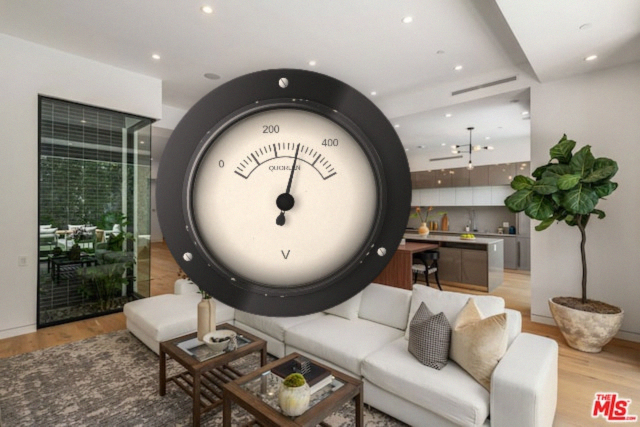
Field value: 300 V
